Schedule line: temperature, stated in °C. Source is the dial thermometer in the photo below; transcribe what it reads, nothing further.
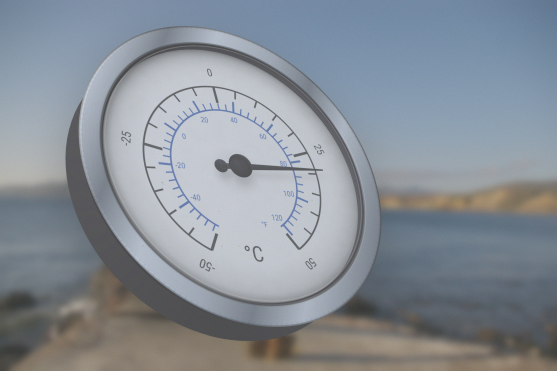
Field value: 30 °C
